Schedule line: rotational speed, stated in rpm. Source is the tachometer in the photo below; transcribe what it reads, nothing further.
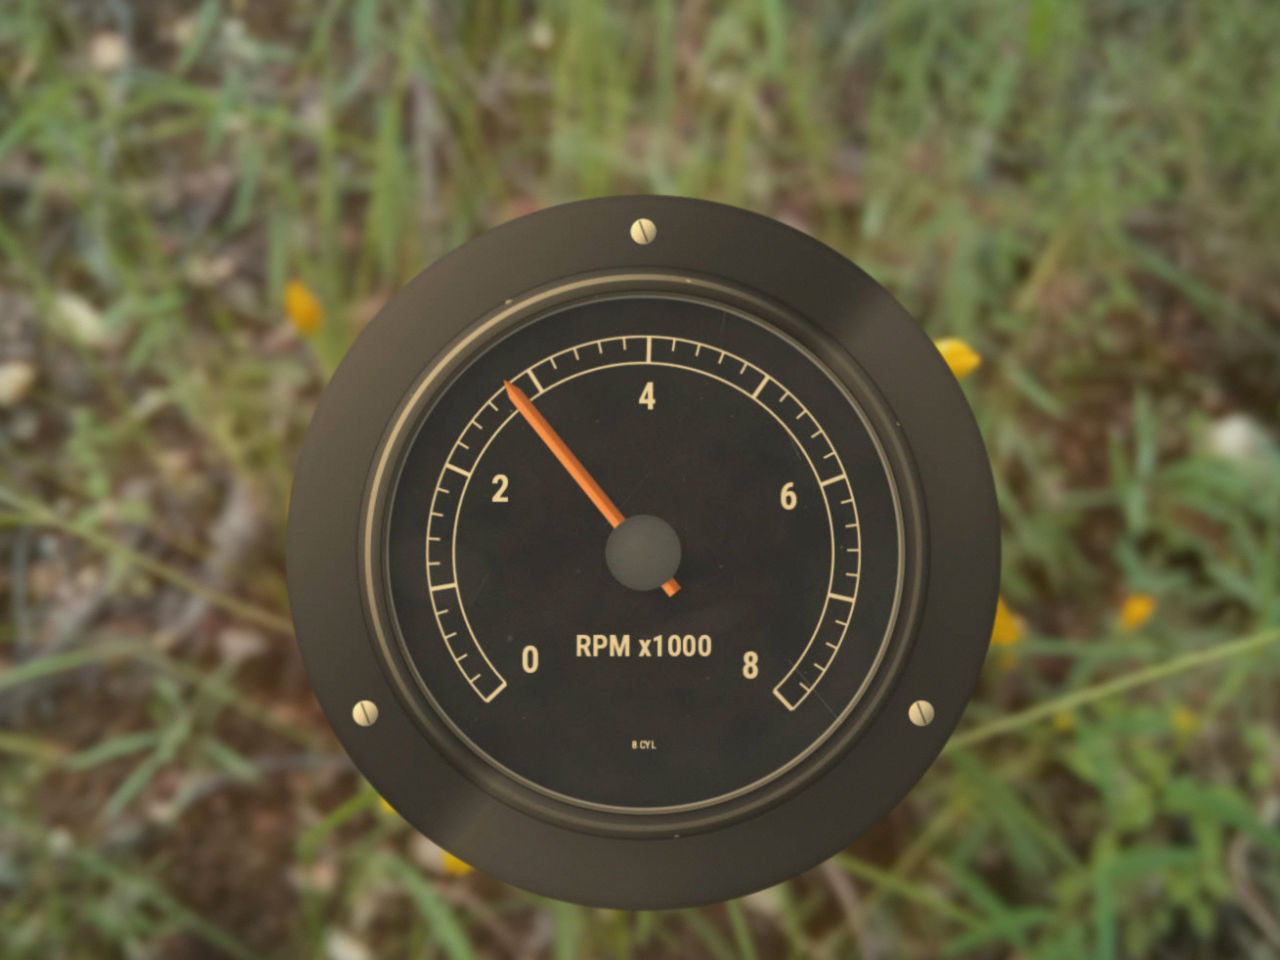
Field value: 2800 rpm
